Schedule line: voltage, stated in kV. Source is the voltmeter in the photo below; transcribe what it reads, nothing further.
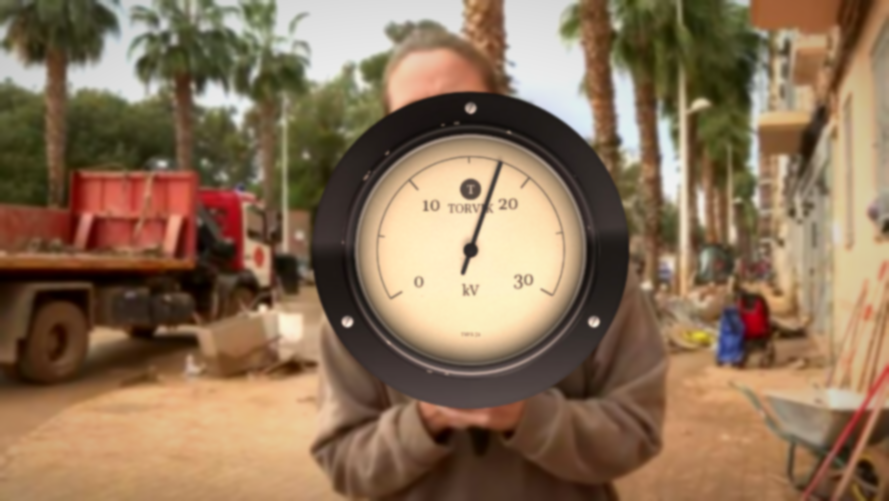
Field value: 17.5 kV
